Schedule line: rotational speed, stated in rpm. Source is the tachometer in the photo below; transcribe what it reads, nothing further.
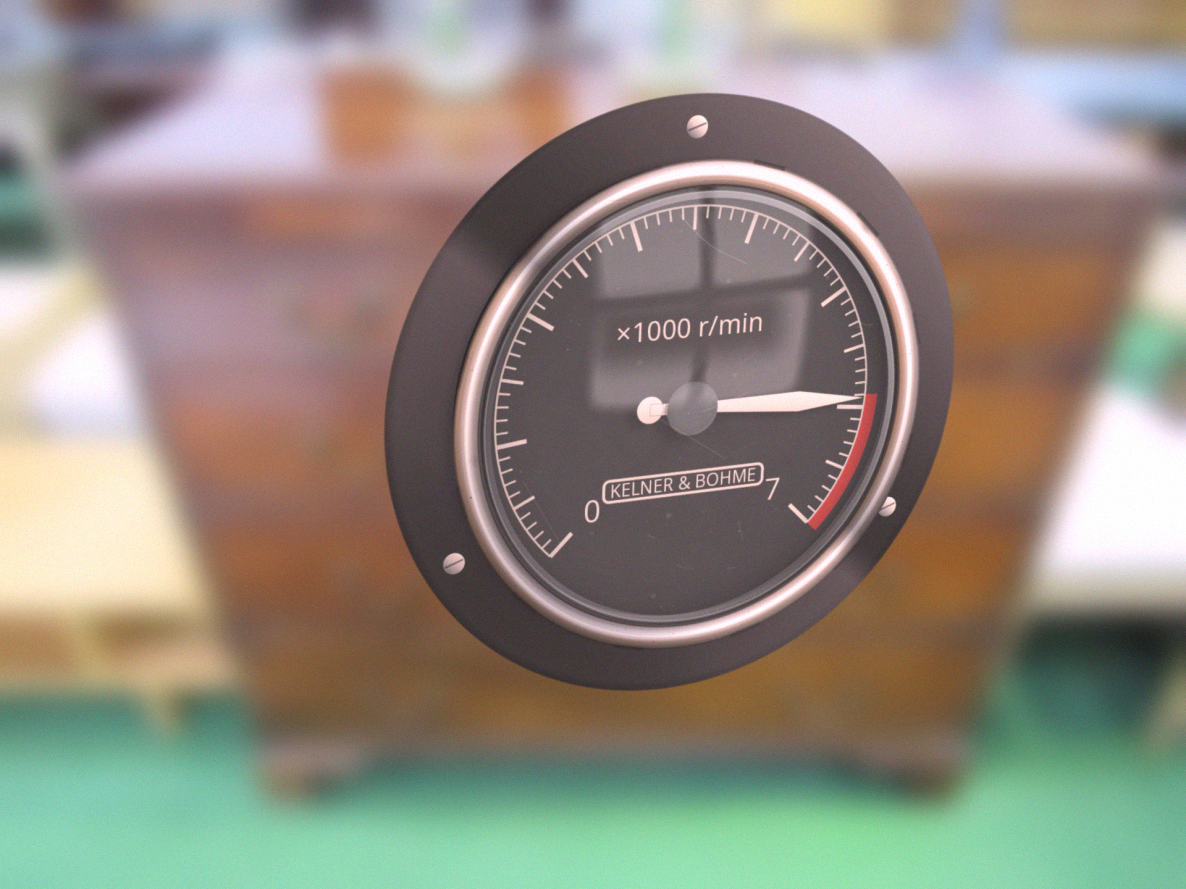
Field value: 5900 rpm
